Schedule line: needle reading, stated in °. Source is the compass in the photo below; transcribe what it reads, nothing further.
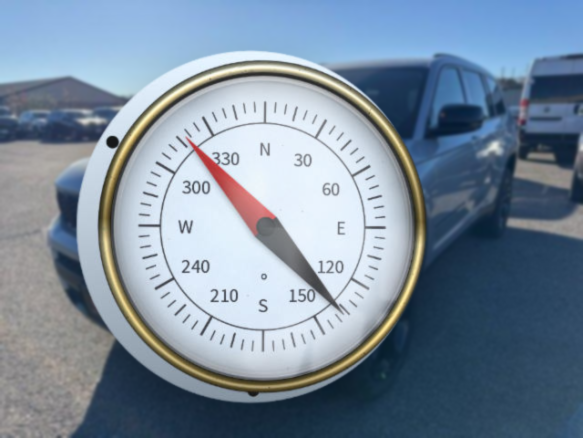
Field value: 317.5 °
